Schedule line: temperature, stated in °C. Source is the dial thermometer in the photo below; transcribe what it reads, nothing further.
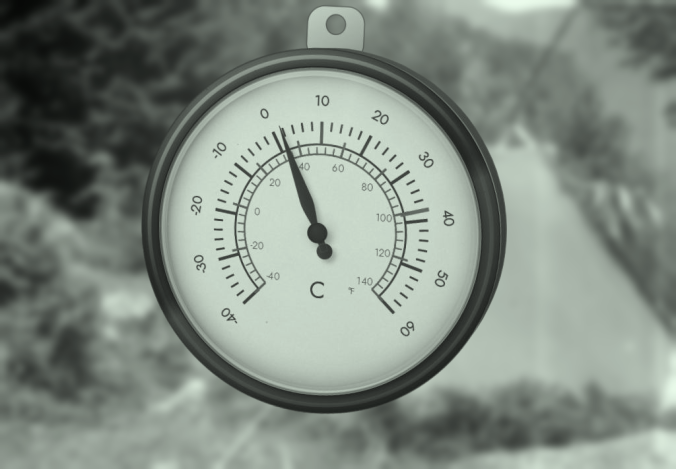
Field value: 2 °C
